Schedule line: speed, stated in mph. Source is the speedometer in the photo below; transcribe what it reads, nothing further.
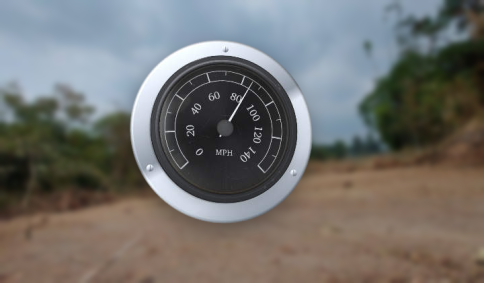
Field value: 85 mph
